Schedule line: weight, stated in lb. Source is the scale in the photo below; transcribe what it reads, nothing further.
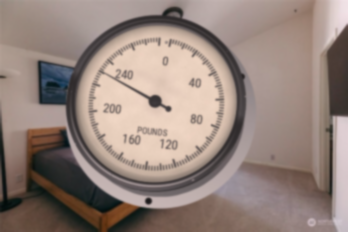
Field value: 230 lb
